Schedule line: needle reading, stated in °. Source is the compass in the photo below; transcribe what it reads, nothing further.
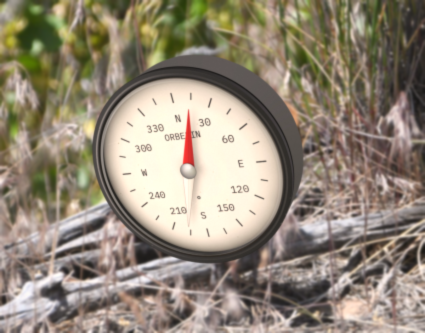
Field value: 15 °
